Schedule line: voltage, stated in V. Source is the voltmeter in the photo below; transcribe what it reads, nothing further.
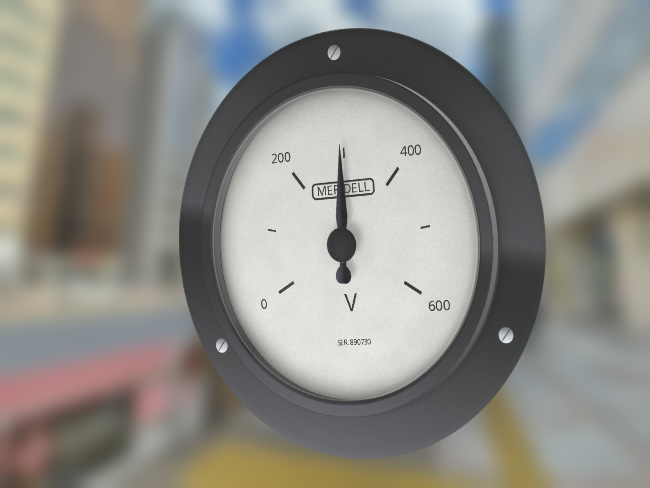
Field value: 300 V
